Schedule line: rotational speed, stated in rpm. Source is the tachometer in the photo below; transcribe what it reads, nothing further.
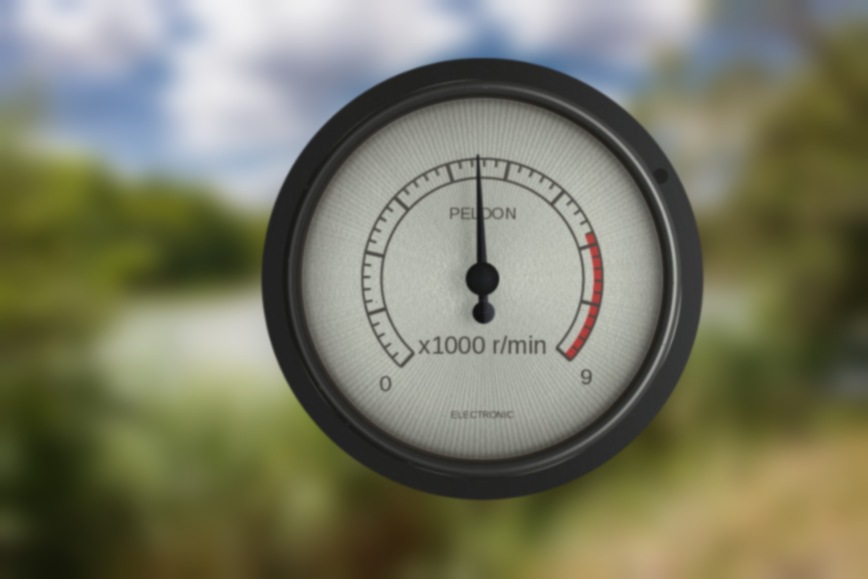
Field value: 4500 rpm
